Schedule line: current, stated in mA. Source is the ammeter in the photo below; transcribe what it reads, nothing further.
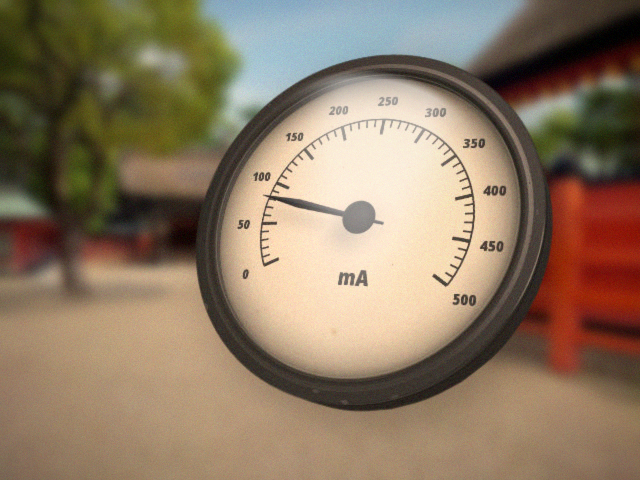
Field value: 80 mA
